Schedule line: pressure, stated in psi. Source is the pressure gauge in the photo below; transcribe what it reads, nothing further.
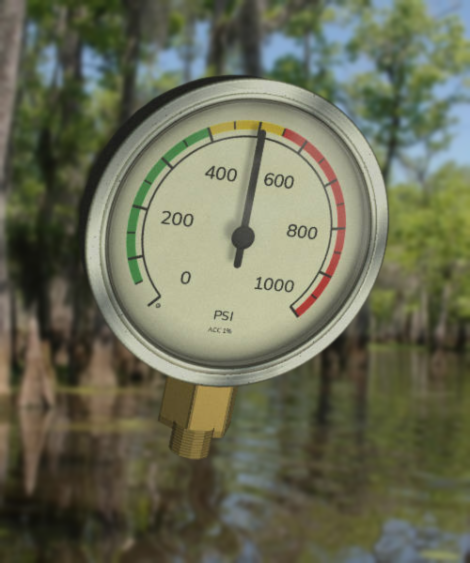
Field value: 500 psi
